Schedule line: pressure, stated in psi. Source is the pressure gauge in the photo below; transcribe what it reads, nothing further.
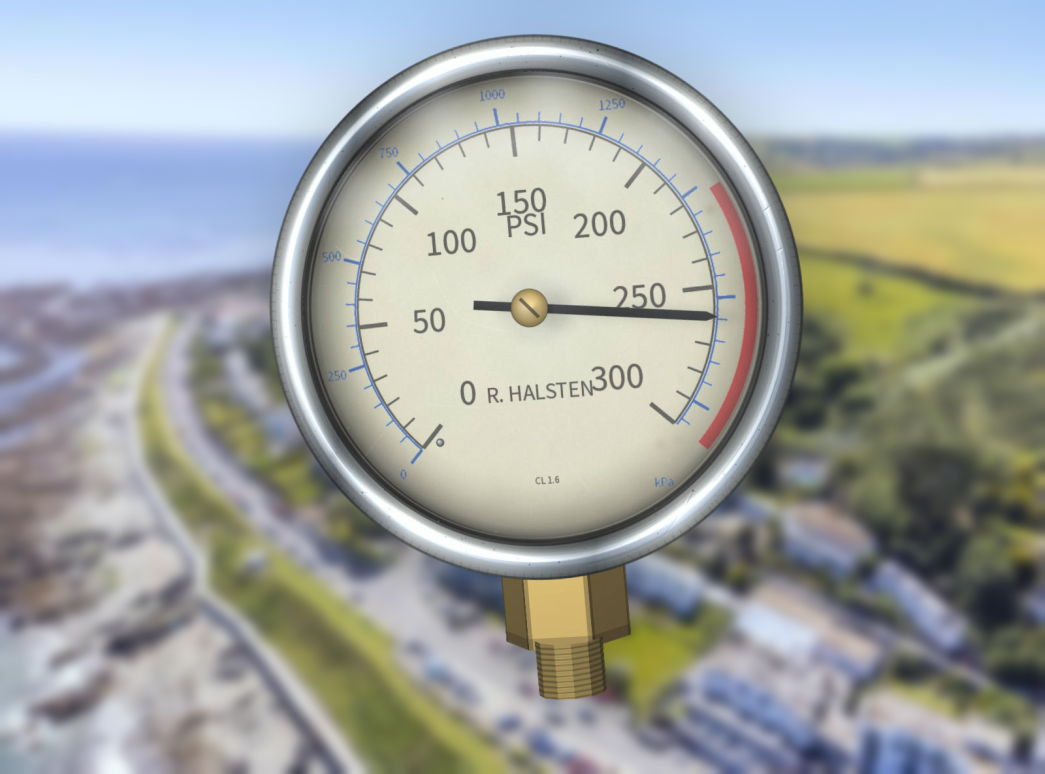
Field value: 260 psi
